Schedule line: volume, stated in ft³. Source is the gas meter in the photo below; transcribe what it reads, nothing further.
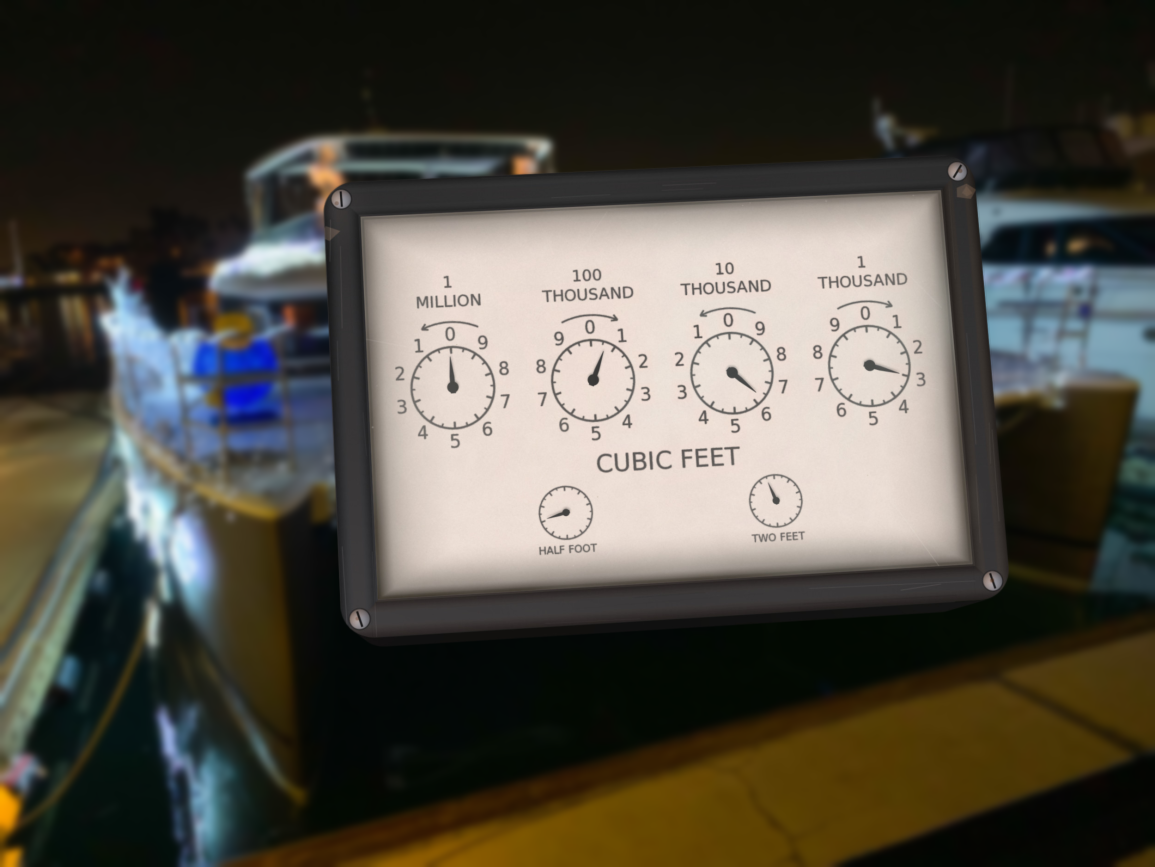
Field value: 6300 ft³
